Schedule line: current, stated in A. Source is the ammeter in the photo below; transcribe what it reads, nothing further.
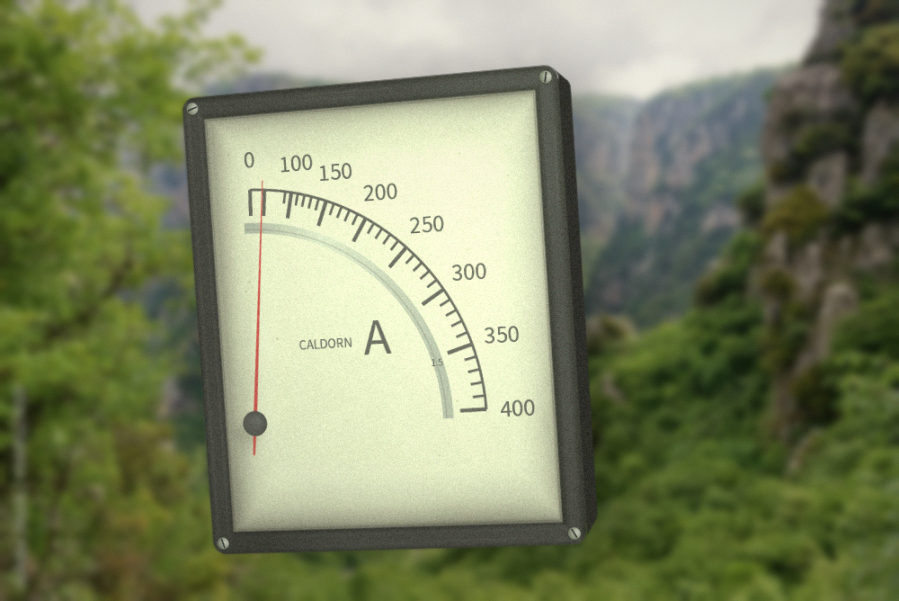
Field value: 50 A
